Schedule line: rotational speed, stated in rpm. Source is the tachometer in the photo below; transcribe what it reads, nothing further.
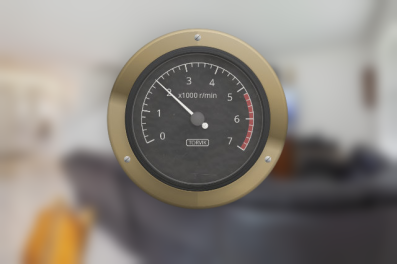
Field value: 2000 rpm
